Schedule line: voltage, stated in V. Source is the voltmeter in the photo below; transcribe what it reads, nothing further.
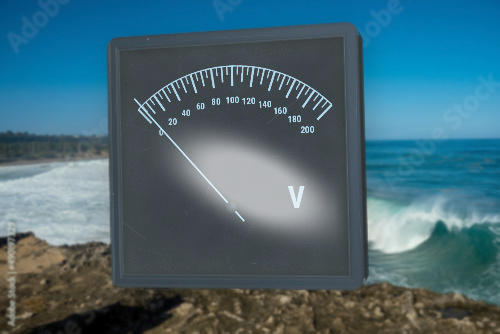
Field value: 5 V
